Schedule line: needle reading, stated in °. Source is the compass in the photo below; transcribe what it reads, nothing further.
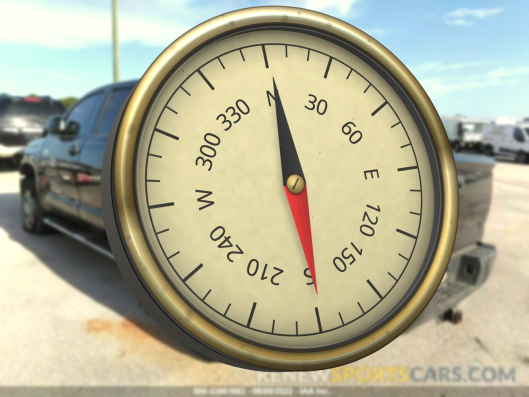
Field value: 180 °
